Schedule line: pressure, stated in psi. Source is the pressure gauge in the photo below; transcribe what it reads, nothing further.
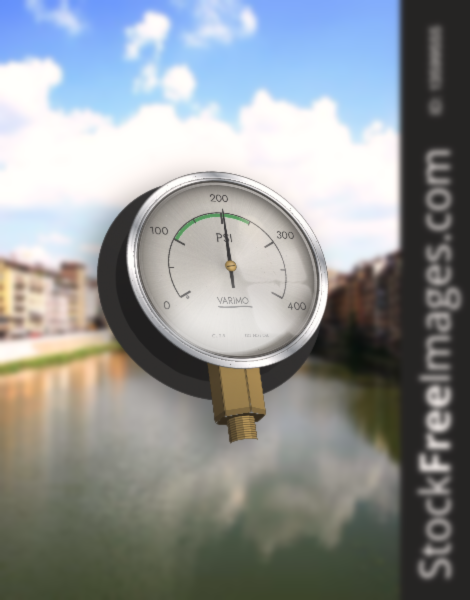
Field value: 200 psi
